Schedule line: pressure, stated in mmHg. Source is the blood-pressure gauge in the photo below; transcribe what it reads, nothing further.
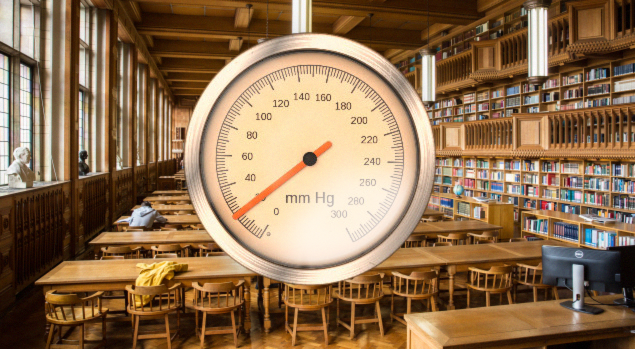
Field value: 20 mmHg
